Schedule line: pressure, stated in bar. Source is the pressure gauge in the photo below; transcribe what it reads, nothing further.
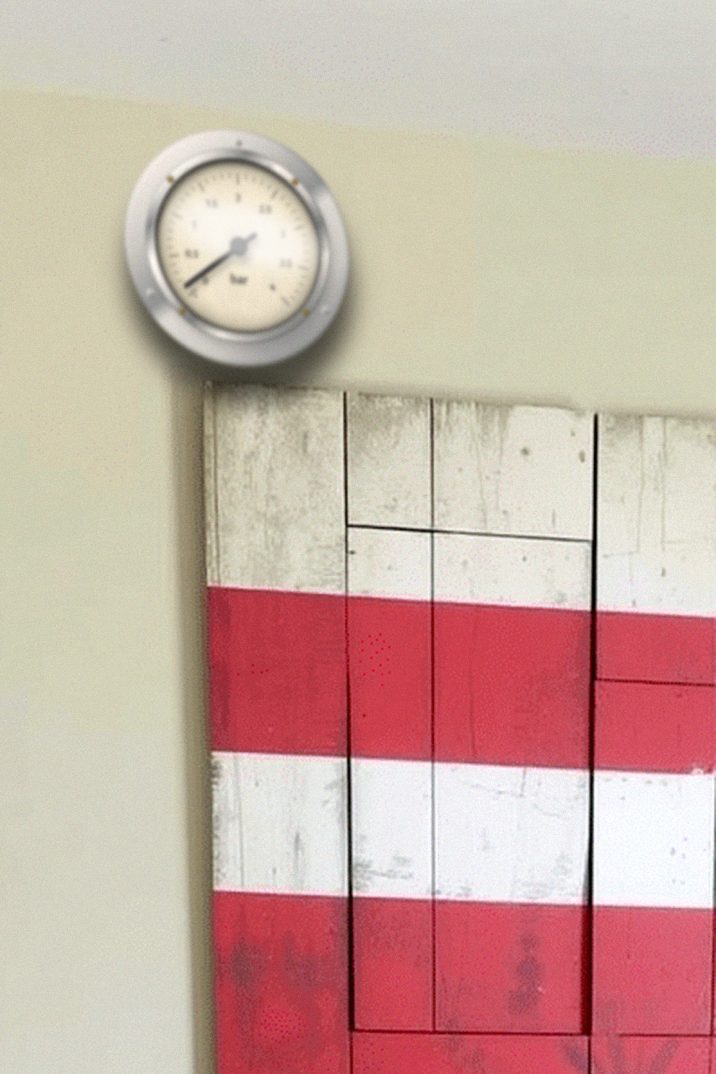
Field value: 0.1 bar
